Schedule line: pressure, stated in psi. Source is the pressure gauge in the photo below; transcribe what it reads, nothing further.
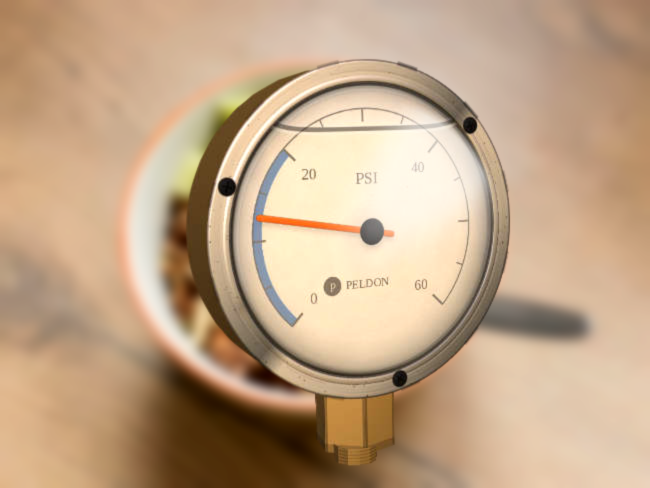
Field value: 12.5 psi
